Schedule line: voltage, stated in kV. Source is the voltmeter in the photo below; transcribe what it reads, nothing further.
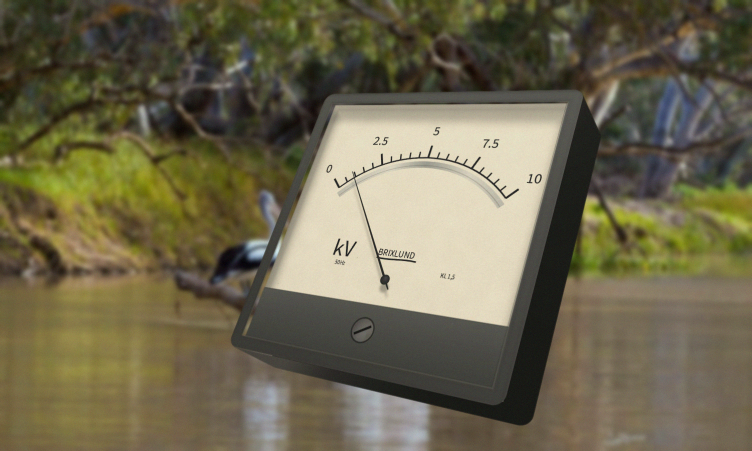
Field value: 1 kV
